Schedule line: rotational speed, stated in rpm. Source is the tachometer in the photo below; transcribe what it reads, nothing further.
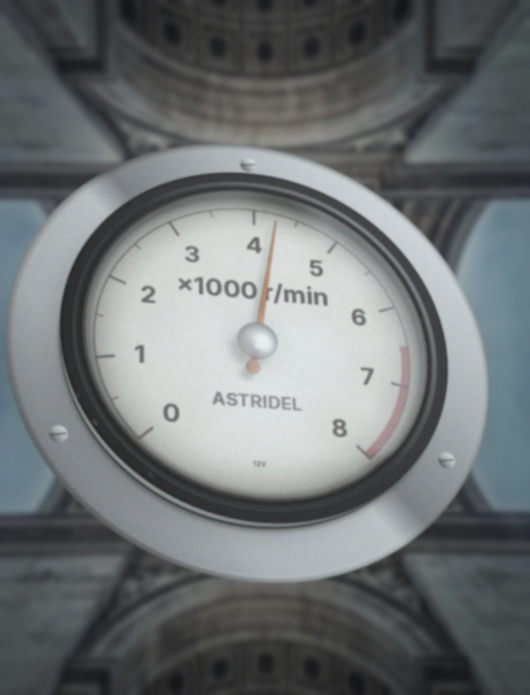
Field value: 4250 rpm
